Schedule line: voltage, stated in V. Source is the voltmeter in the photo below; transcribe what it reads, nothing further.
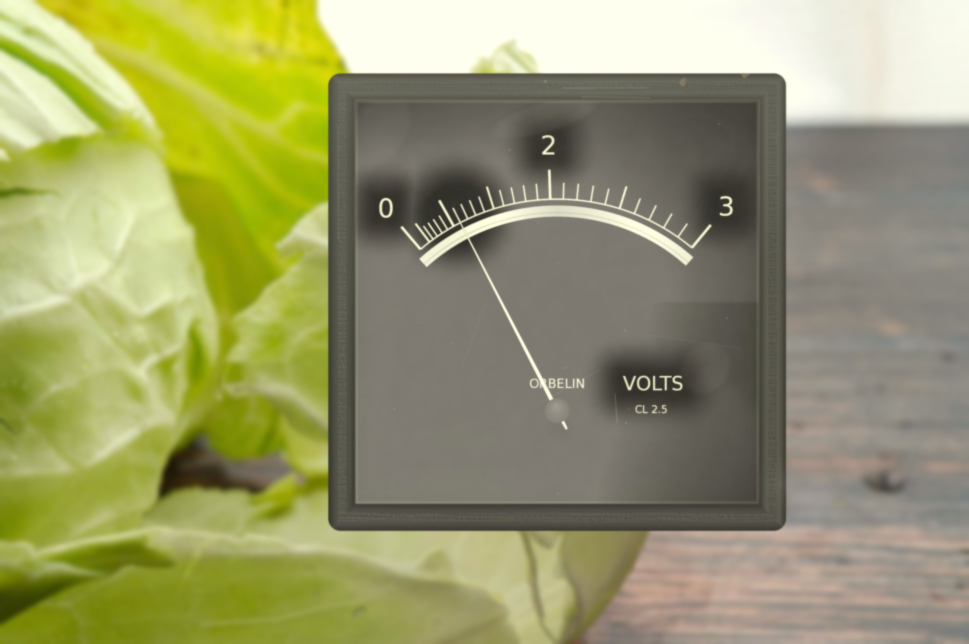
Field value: 1.1 V
